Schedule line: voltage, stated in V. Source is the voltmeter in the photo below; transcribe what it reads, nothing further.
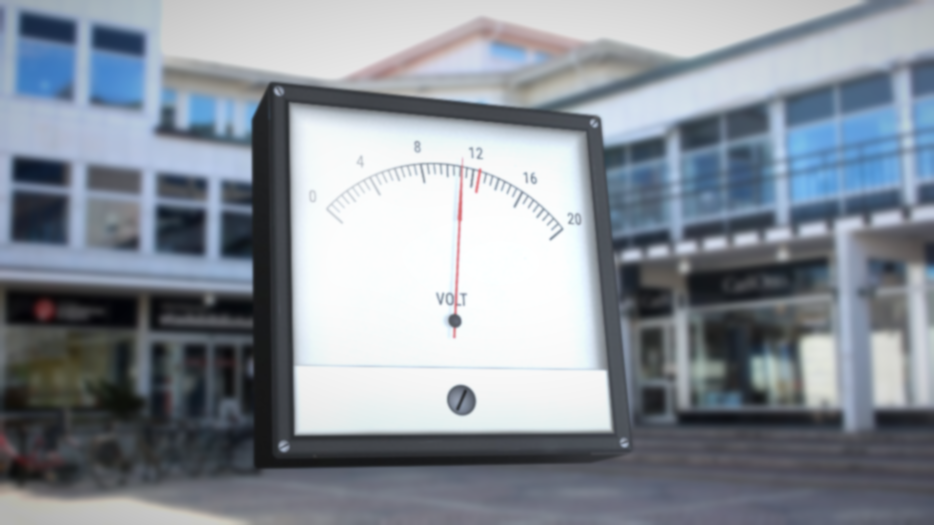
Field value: 11 V
